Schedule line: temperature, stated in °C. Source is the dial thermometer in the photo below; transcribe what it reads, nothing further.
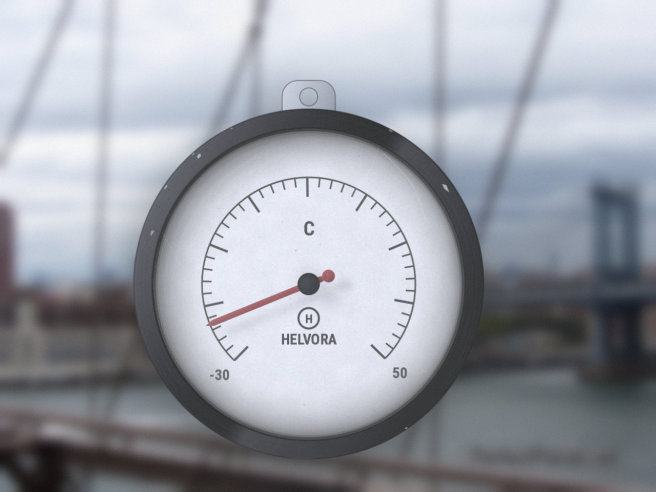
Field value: -23 °C
